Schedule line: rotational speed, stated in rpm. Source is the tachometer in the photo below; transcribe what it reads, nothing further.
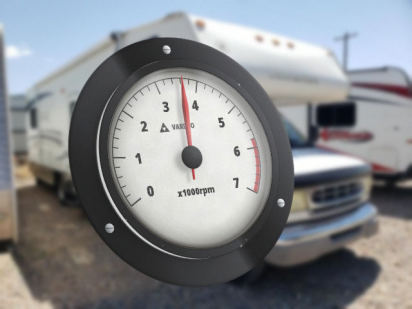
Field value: 3600 rpm
